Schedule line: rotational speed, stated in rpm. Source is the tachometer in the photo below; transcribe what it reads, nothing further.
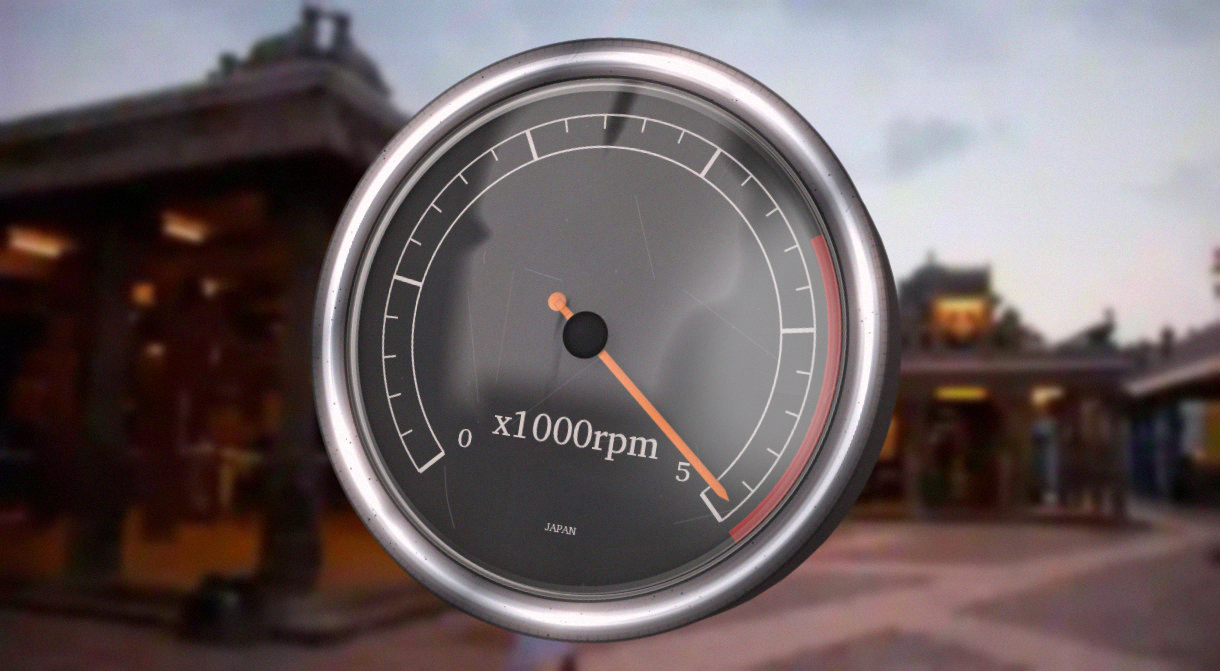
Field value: 4900 rpm
